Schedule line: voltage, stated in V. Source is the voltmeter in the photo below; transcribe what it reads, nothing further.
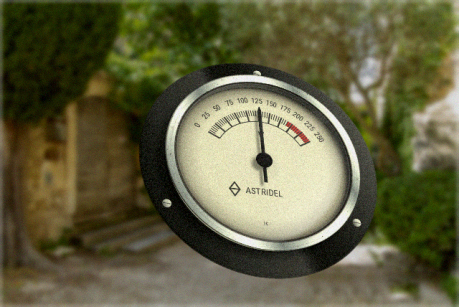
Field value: 125 V
